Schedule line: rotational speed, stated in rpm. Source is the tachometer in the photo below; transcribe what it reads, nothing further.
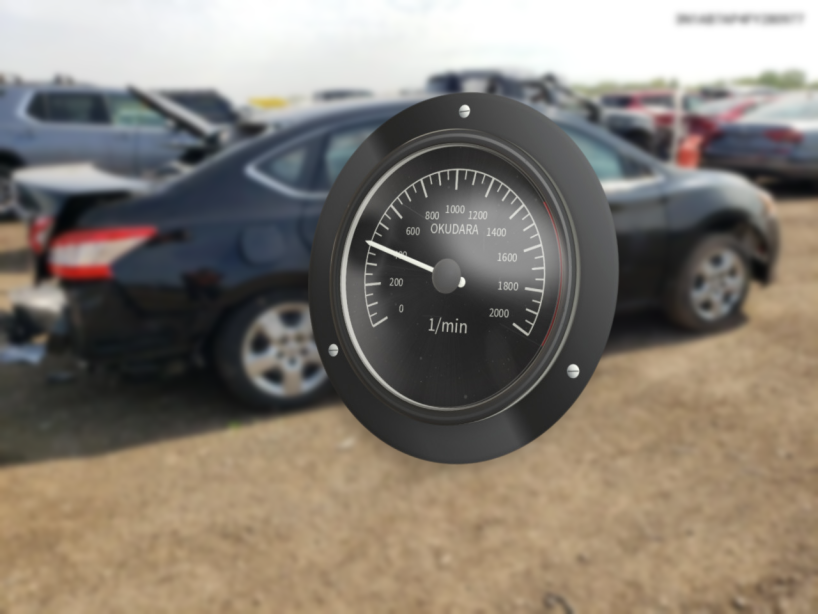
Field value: 400 rpm
